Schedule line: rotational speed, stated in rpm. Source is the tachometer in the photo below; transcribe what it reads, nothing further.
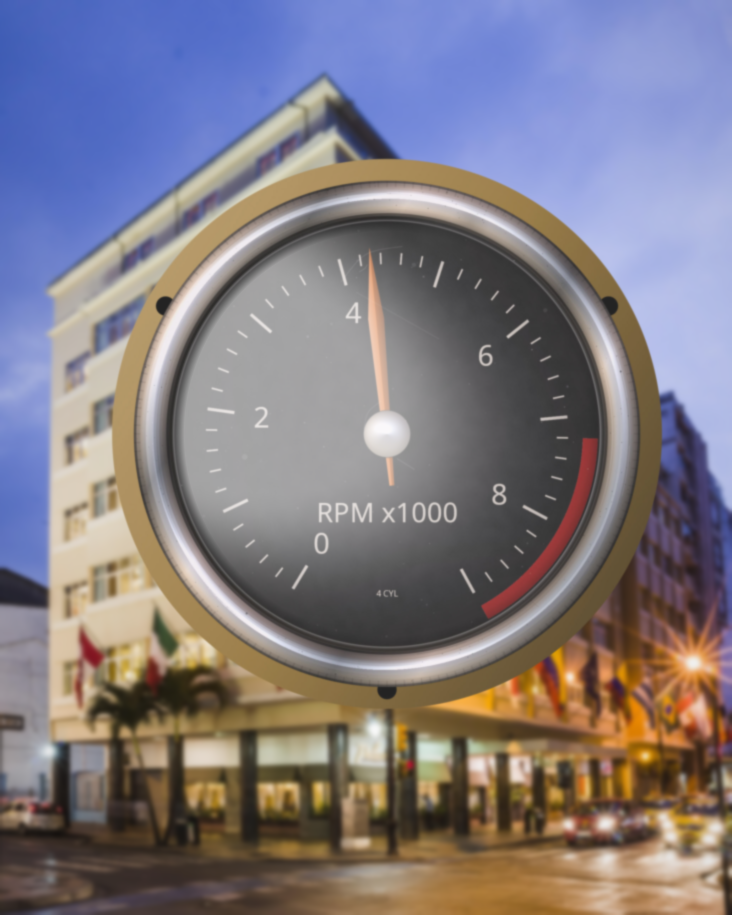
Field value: 4300 rpm
